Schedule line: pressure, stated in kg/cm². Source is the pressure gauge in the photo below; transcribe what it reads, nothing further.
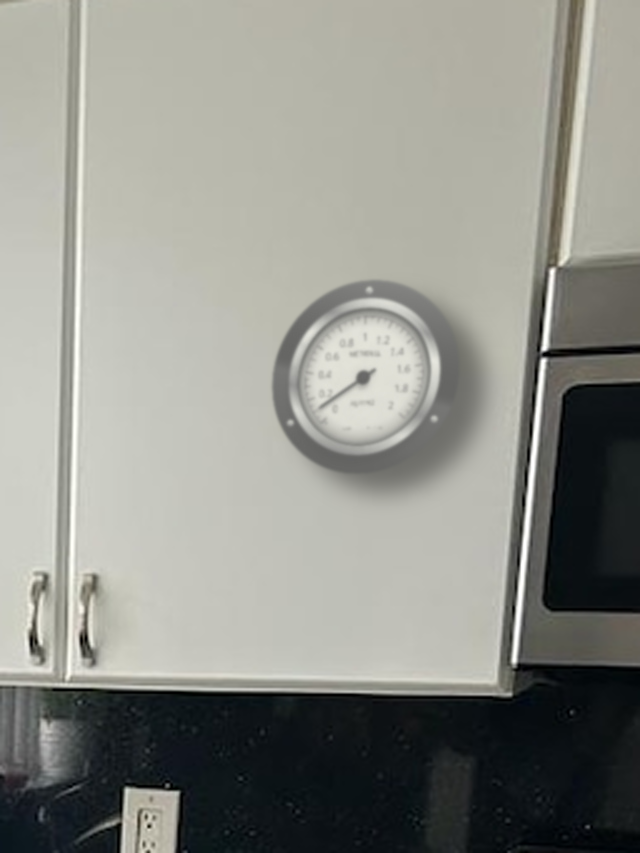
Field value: 0.1 kg/cm²
